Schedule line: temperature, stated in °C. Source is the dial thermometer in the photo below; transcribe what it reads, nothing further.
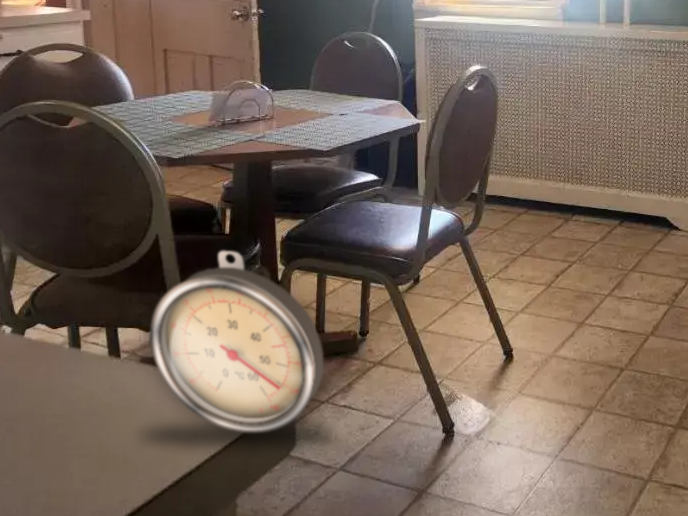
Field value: 55 °C
